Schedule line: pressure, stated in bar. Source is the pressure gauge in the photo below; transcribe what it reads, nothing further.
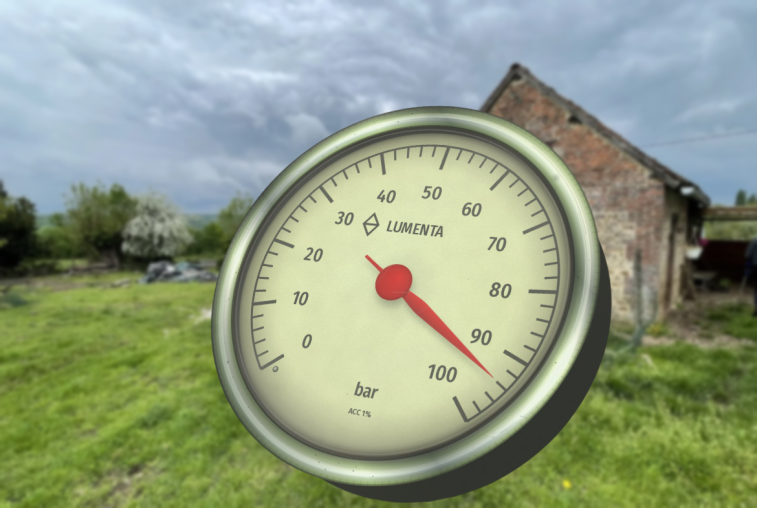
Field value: 94 bar
